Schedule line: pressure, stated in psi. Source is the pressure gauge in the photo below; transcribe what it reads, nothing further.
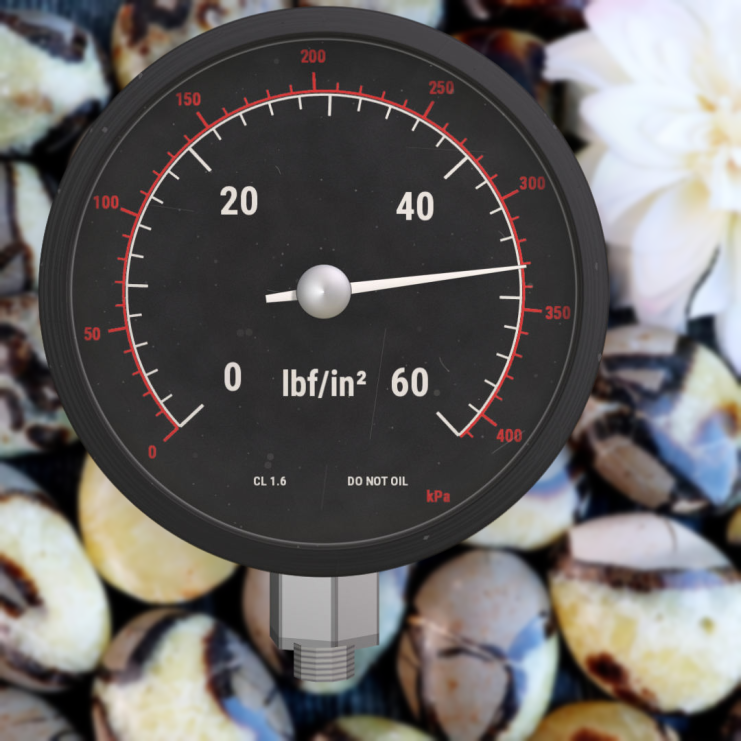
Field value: 48 psi
